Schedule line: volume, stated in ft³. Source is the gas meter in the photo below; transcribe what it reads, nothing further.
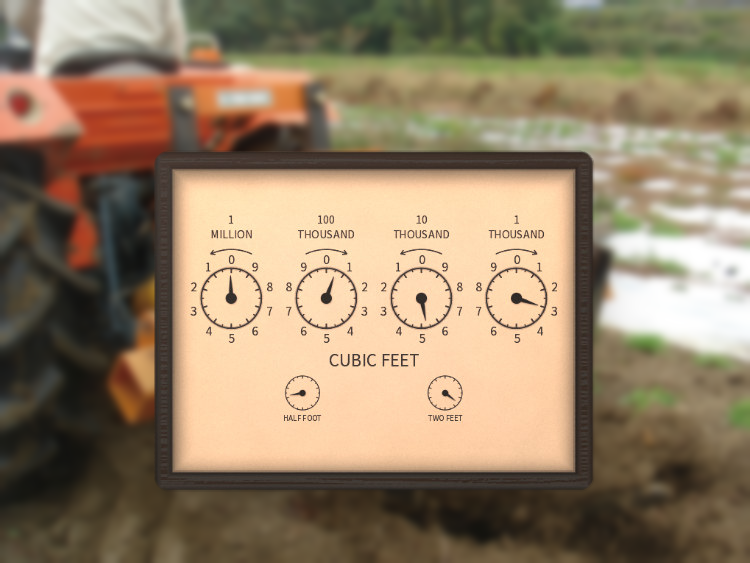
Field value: 5300 ft³
